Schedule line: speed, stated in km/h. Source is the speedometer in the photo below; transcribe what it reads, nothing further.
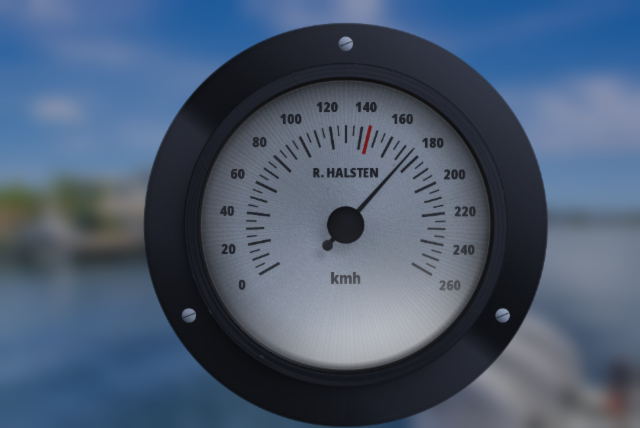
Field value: 175 km/h
